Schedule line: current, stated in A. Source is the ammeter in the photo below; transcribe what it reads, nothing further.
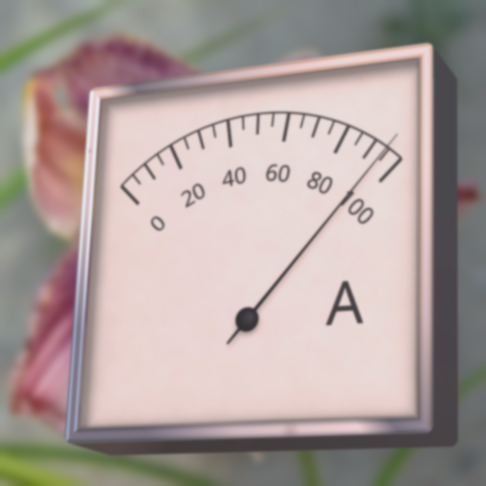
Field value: 95 A
